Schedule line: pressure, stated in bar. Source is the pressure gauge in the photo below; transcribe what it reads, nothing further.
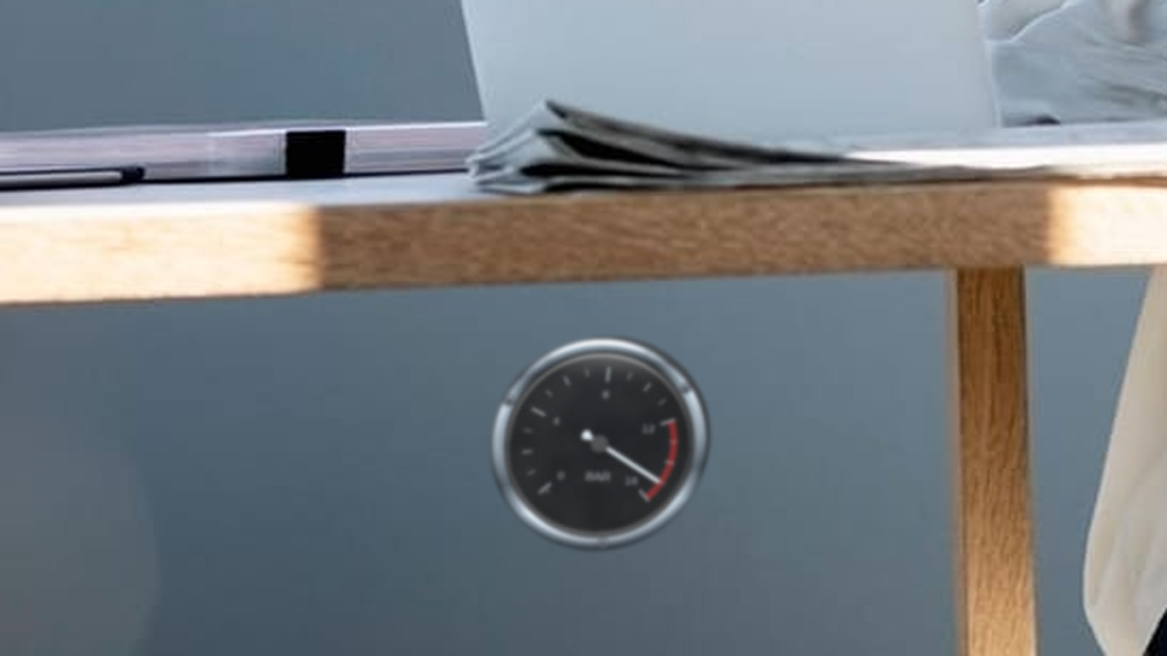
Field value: 15 bar
